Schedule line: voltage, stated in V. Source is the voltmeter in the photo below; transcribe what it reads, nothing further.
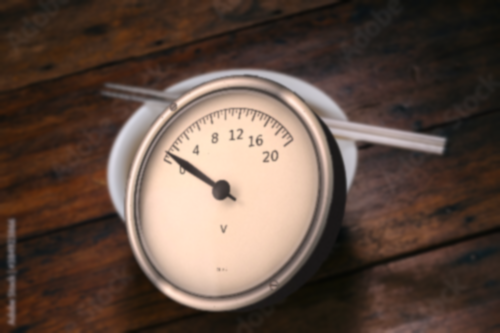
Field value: 1 V
